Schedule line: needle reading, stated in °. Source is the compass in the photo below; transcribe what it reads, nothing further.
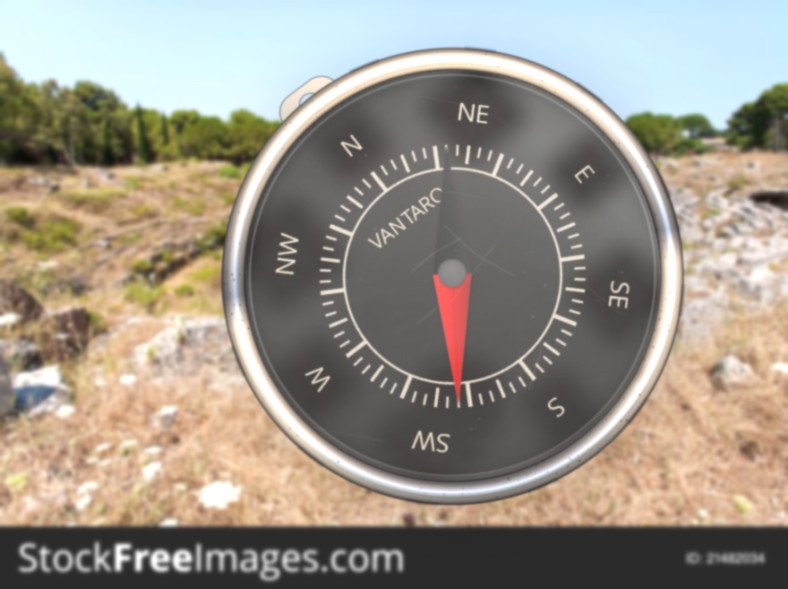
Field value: 215 °
